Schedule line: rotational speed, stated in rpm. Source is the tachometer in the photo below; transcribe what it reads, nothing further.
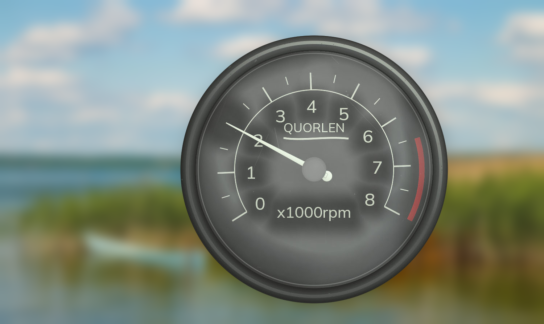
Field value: 2000 rpm
